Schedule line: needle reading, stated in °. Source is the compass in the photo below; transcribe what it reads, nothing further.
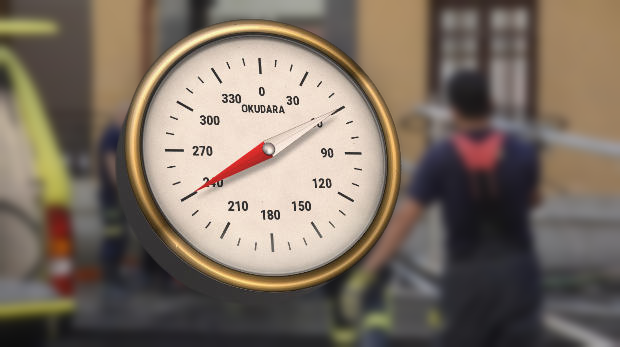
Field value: 240 °
